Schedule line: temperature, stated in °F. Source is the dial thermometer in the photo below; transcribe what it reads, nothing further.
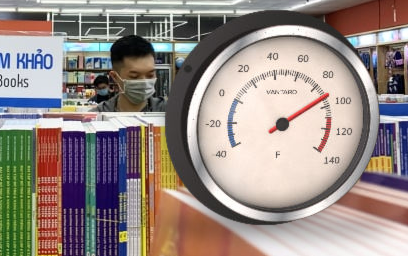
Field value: 90 °F
